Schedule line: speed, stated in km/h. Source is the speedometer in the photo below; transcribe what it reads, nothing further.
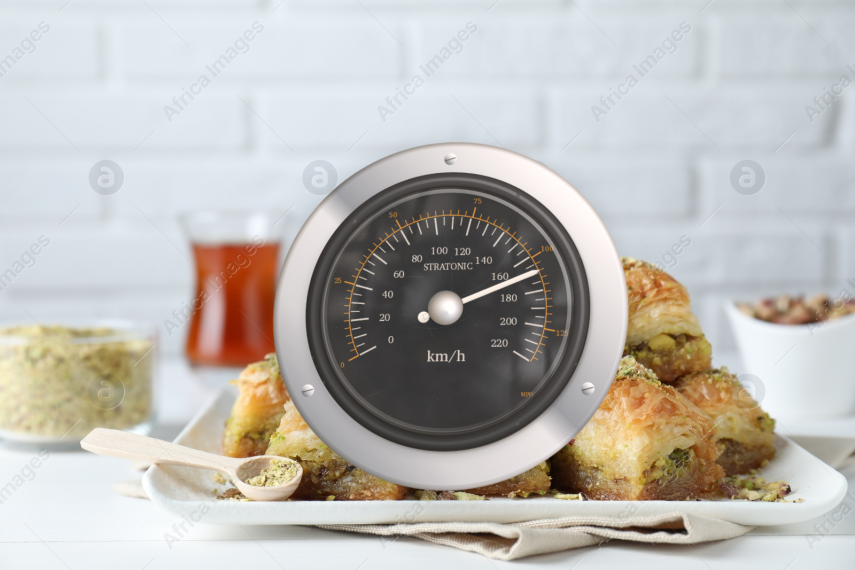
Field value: 170 km/h
